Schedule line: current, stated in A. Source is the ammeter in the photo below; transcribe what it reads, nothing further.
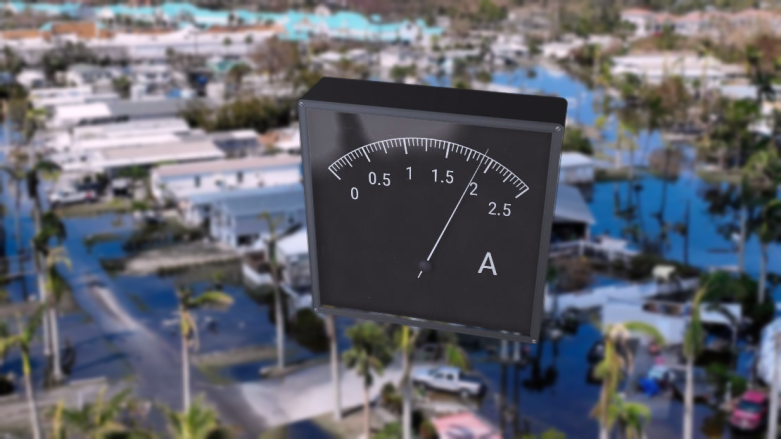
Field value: 1.9 A
